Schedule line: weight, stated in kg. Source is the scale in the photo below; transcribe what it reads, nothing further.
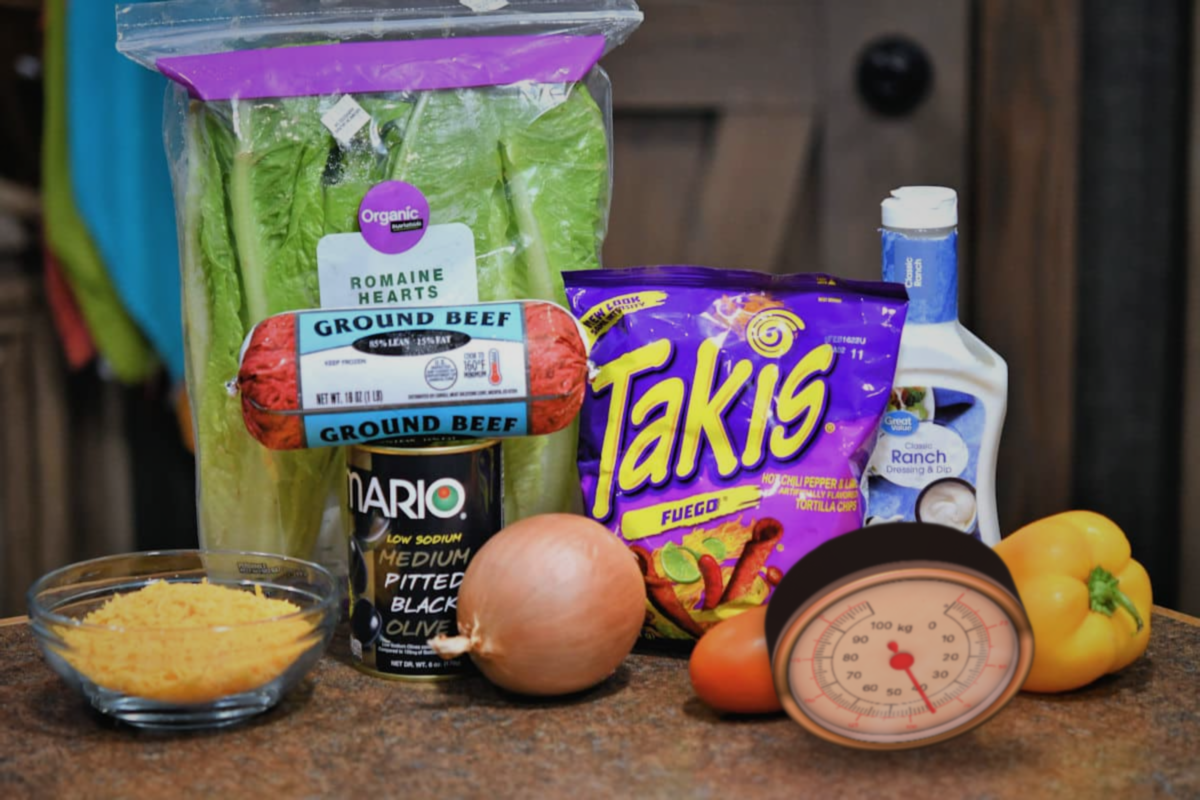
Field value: 40 kg
